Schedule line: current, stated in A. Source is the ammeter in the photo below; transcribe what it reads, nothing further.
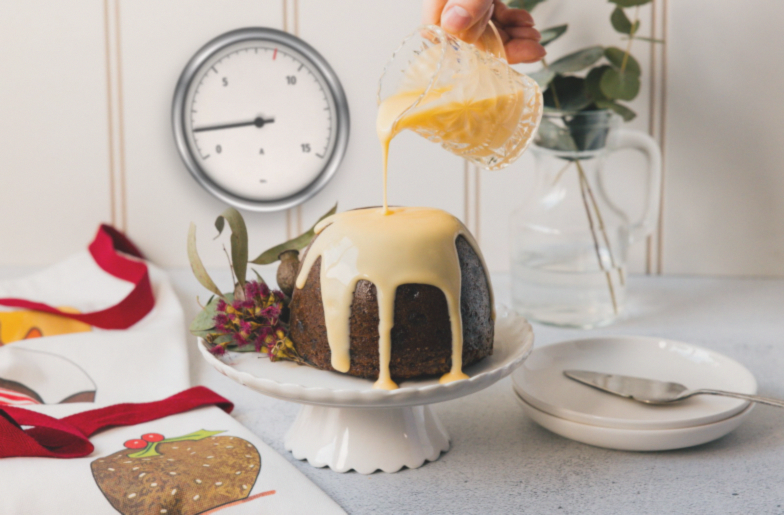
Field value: 1.5 A
